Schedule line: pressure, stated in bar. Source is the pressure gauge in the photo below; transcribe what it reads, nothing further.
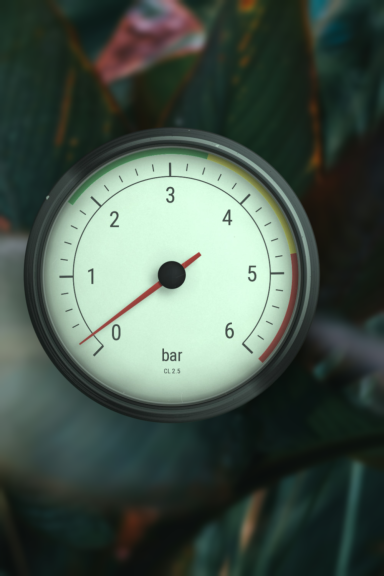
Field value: 0.2 bar
